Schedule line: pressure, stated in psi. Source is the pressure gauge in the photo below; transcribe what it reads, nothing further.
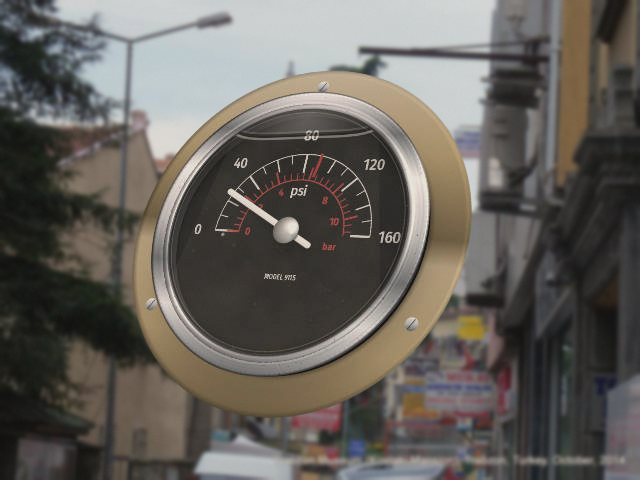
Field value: 25 psi
